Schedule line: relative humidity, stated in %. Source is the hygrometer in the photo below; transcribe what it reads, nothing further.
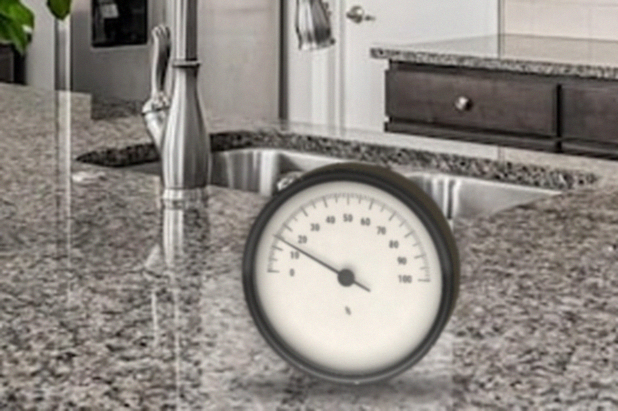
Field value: 15 %
